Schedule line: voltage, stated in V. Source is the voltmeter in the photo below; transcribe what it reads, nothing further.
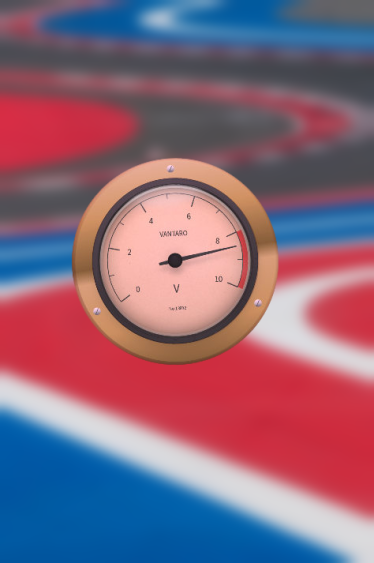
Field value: 8.5 V
